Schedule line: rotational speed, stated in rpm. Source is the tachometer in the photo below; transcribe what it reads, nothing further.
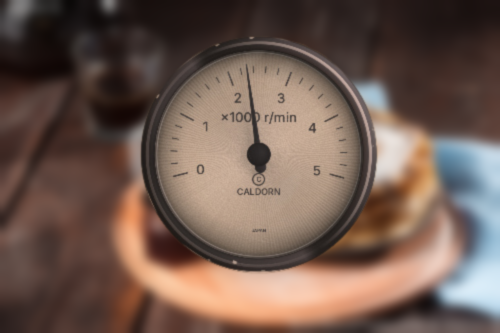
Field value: 2300 rpm
